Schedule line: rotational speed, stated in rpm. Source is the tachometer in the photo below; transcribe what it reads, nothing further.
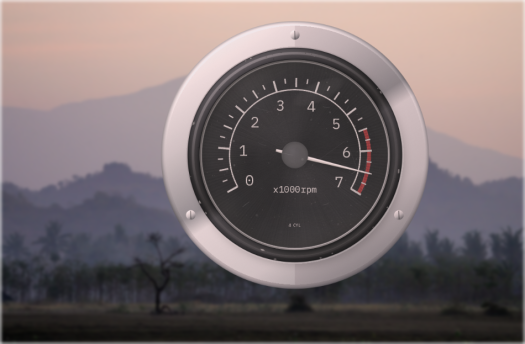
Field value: 6500 rpm
